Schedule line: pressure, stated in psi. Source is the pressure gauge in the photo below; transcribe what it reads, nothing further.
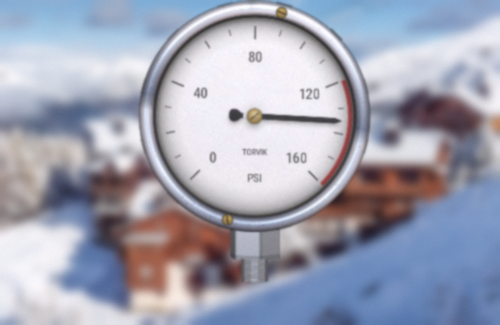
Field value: 135 psi
